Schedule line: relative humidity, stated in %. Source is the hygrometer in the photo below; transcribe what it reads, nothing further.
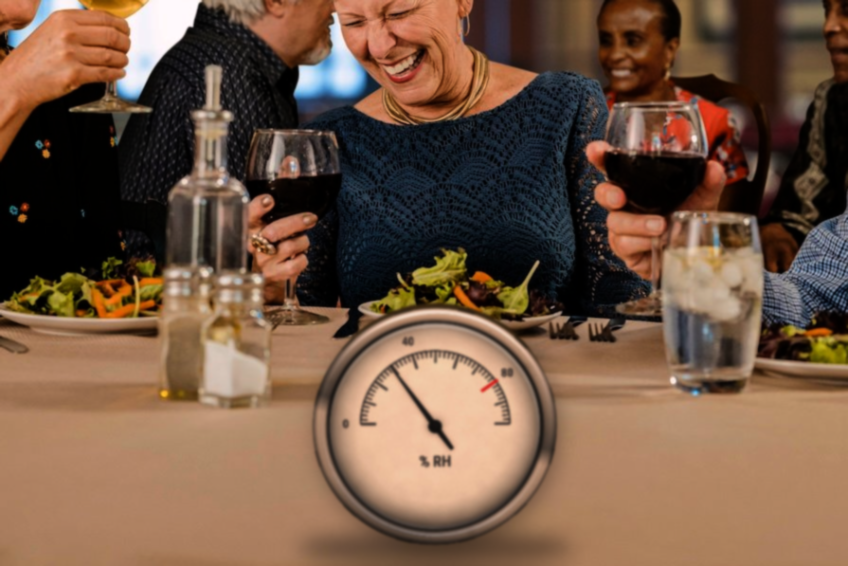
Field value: 30 %
